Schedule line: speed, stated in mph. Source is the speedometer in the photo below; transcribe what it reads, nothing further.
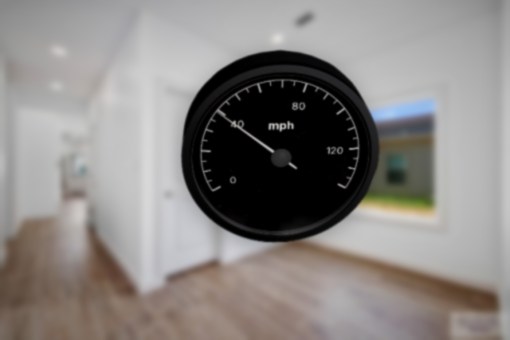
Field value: 40 mph
